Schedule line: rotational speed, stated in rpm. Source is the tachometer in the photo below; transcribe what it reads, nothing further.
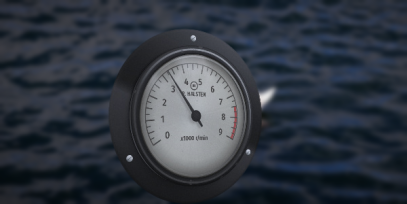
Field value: 3250 rpm
